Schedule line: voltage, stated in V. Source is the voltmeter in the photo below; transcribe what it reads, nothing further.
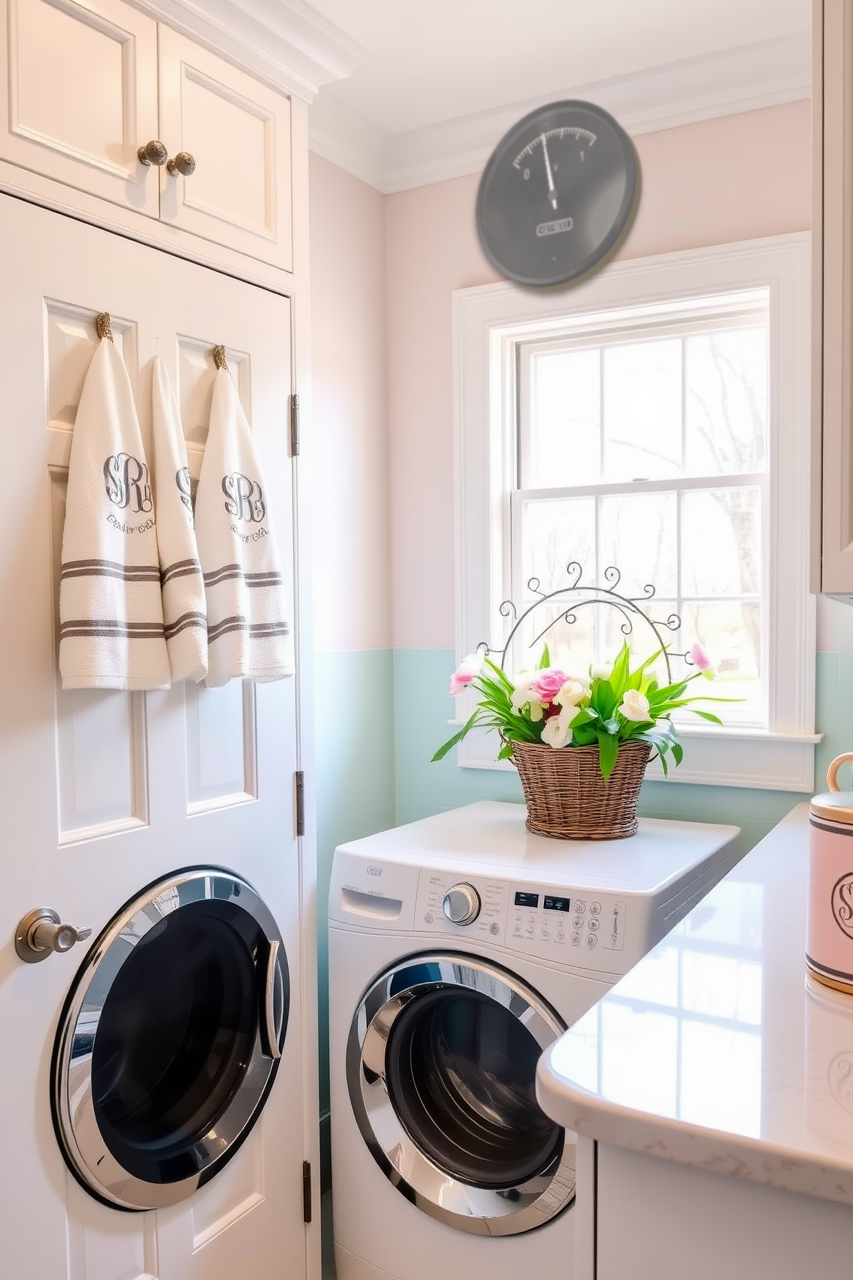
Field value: 0.4 V
